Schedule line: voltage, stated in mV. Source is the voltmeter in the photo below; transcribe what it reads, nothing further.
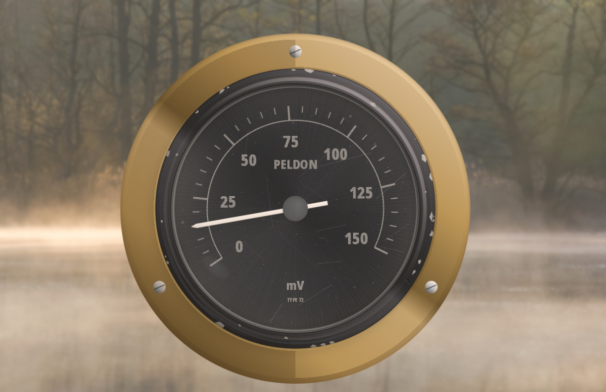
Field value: 15 mV
